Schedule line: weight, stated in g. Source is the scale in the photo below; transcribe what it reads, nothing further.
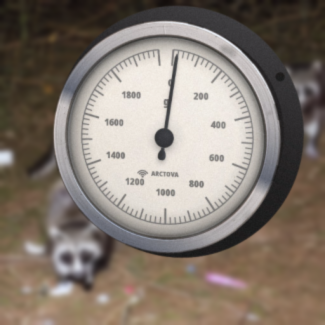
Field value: 20 g
